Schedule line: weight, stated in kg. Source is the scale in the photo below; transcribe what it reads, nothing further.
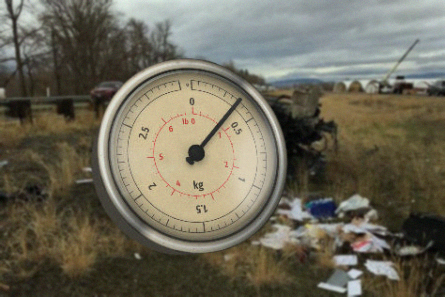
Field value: 0.35 kg
